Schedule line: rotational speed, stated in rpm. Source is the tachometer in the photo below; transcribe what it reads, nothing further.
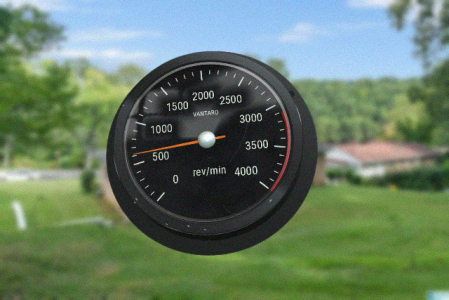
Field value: 600 rpm
